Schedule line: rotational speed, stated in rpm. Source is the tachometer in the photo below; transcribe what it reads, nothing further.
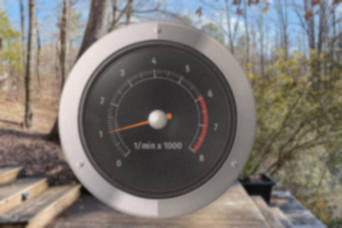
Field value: 1000 rpm
